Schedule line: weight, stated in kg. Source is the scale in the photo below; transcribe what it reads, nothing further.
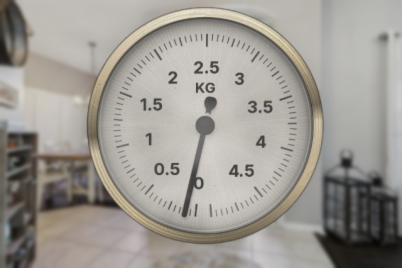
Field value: 0.1 kg
